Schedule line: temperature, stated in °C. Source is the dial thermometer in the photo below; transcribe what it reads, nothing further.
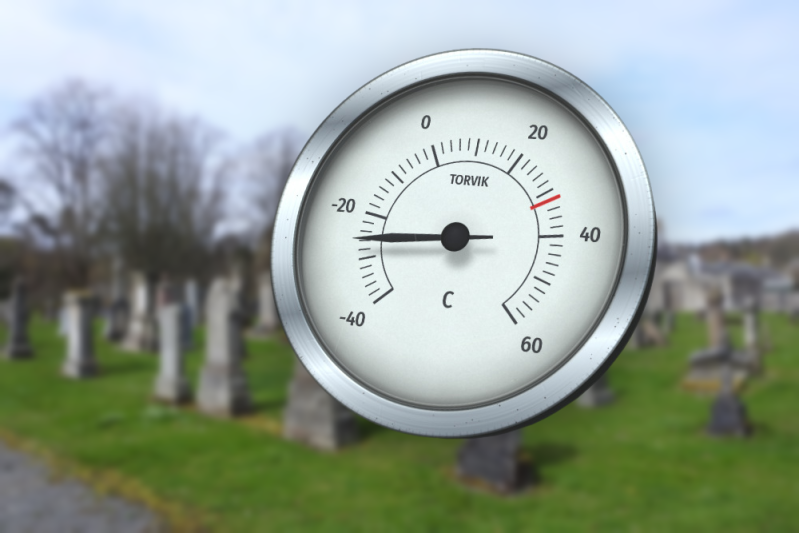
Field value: -26 °C
